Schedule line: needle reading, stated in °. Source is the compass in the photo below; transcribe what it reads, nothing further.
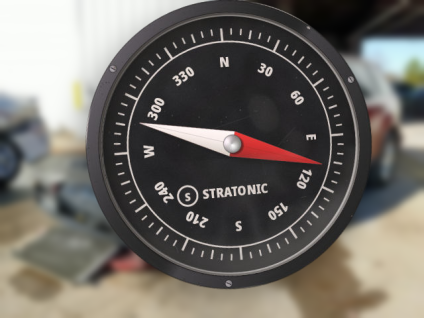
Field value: 107.5 °
